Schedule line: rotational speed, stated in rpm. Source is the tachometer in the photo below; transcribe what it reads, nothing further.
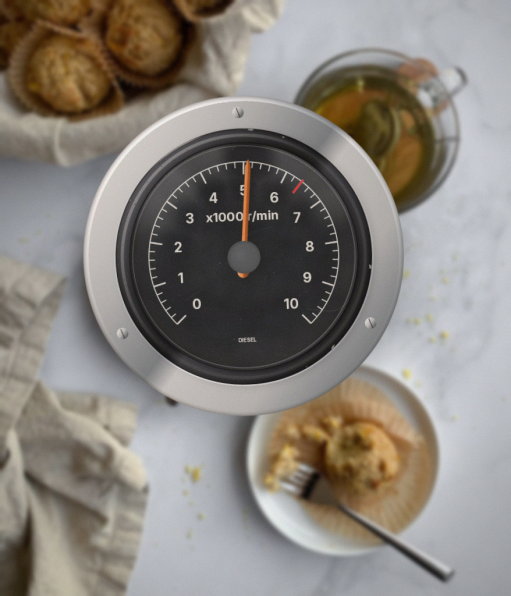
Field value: 5100 rpm
